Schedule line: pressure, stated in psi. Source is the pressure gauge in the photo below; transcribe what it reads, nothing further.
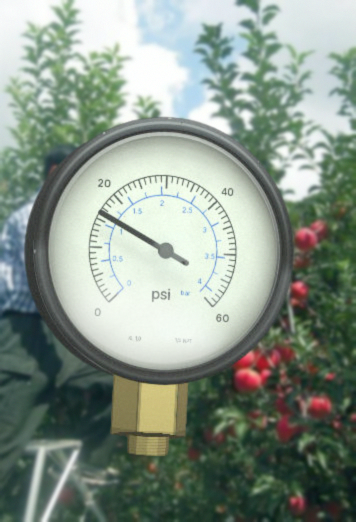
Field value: 16 psi
